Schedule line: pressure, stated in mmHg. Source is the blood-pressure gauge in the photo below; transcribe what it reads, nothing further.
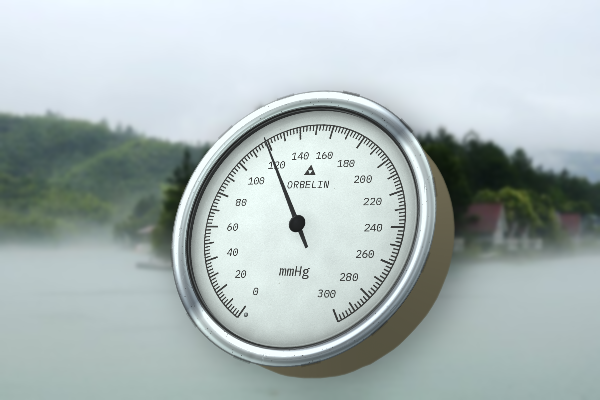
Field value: 120 mmHg
